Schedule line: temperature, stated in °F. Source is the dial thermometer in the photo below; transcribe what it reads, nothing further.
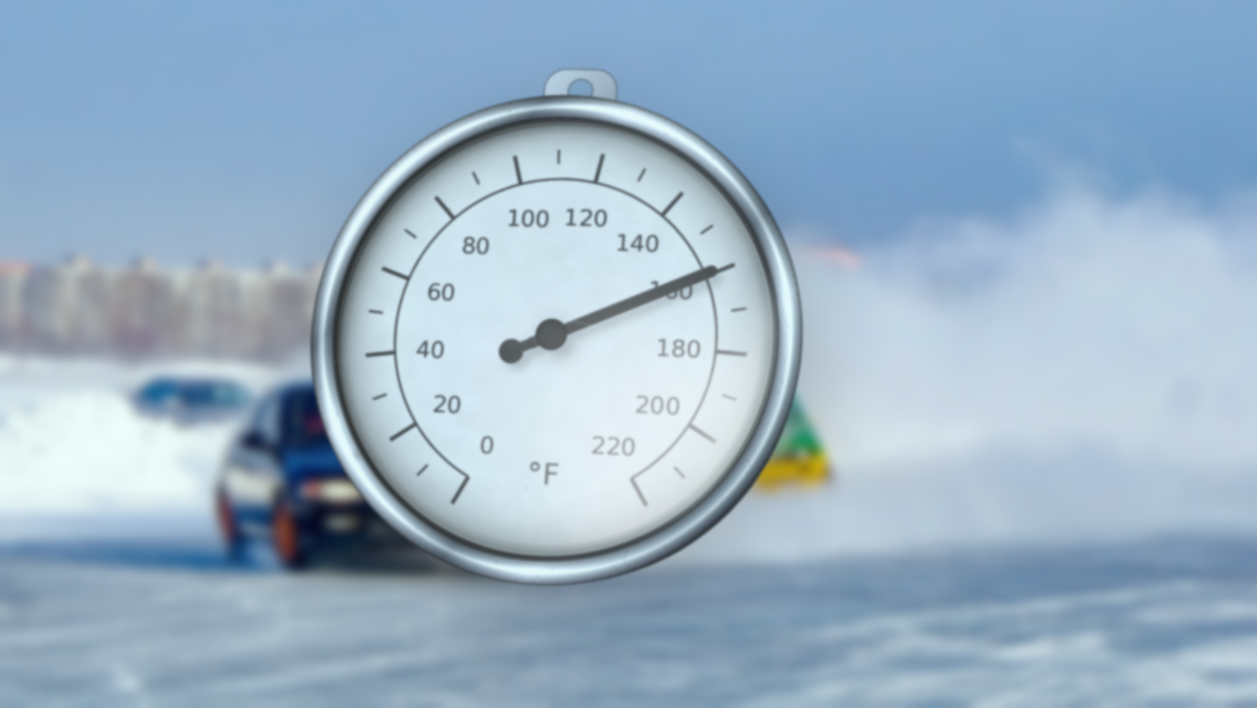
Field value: 160 °F
